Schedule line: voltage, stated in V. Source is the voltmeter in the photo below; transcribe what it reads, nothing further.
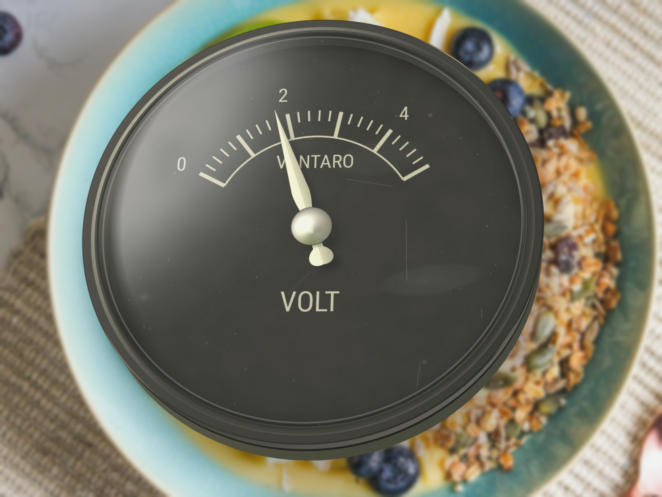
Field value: 1.8 V
